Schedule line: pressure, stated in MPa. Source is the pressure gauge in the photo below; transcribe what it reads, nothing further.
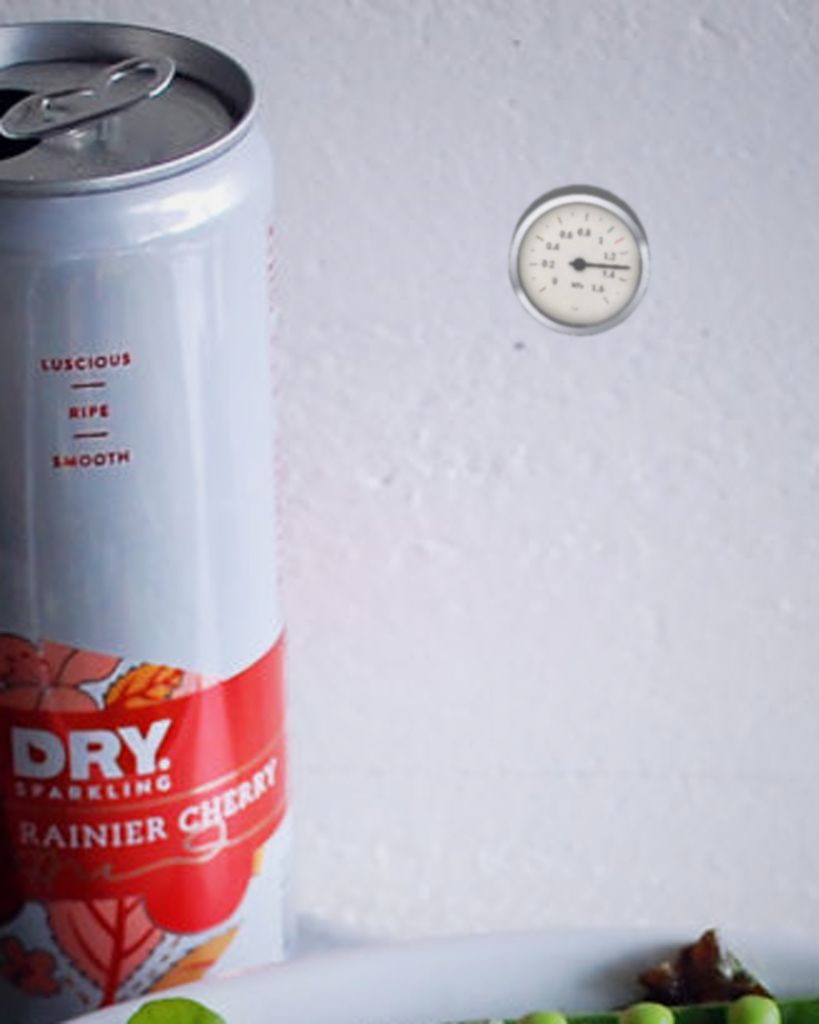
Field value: 1.3 MPa
